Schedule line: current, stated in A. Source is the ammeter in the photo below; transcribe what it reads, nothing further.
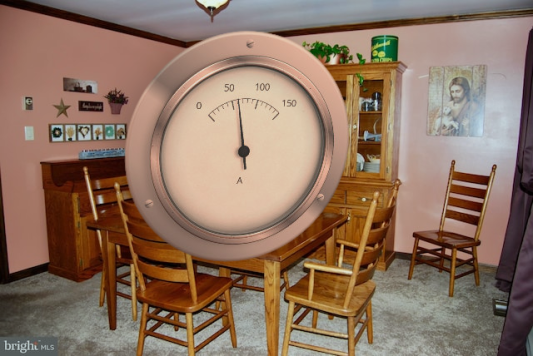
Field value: 60 A
